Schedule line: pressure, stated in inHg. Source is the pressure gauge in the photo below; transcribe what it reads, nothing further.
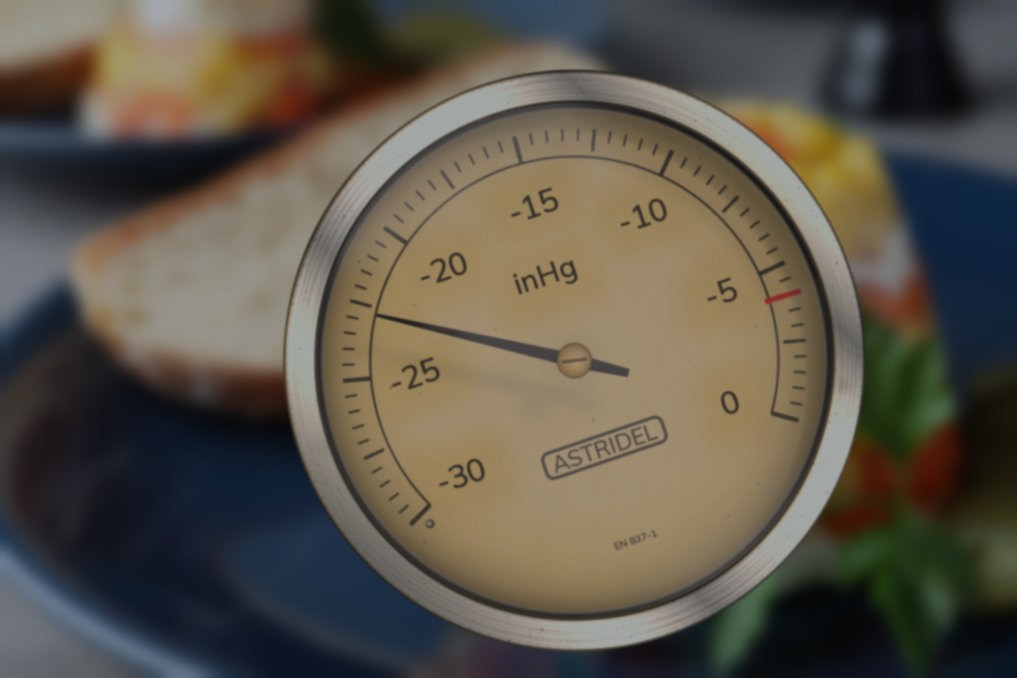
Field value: -22.75 inHg
